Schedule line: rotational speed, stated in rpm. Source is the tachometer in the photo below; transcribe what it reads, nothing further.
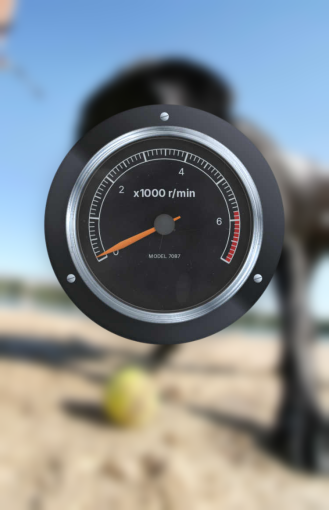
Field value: 100 rpm
